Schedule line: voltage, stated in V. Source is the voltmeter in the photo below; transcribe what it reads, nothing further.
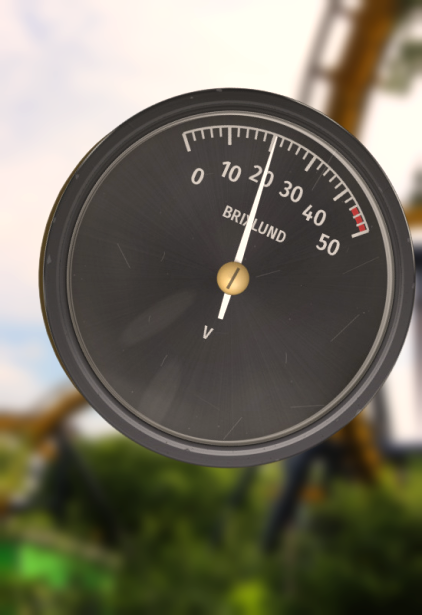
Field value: 20 V
